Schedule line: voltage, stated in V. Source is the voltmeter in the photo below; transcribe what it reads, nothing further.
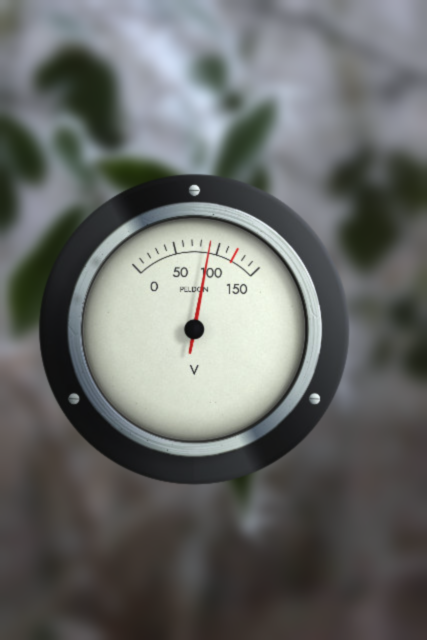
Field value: 90 V
